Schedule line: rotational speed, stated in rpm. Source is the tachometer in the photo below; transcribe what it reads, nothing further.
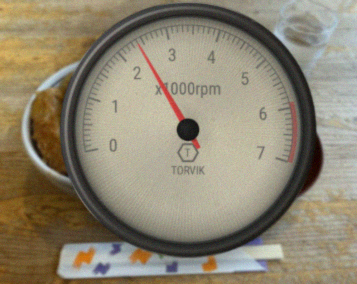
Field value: 2400 rpm
